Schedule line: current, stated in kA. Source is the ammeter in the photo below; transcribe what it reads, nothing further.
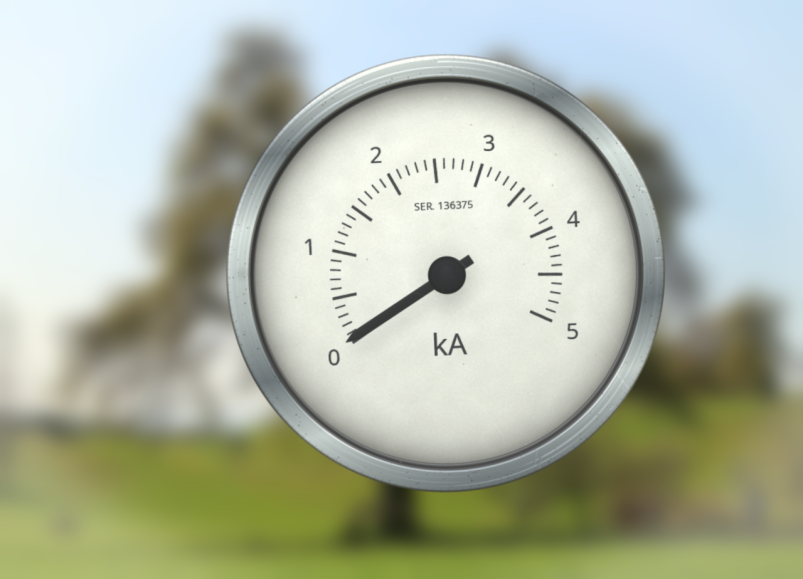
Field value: 0.05 kA
